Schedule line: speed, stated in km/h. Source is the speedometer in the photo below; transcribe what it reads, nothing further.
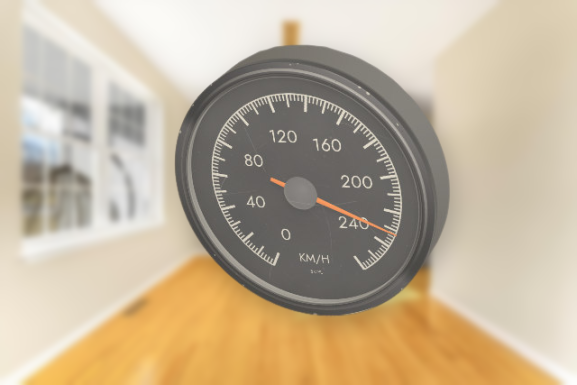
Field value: 230 km/h
